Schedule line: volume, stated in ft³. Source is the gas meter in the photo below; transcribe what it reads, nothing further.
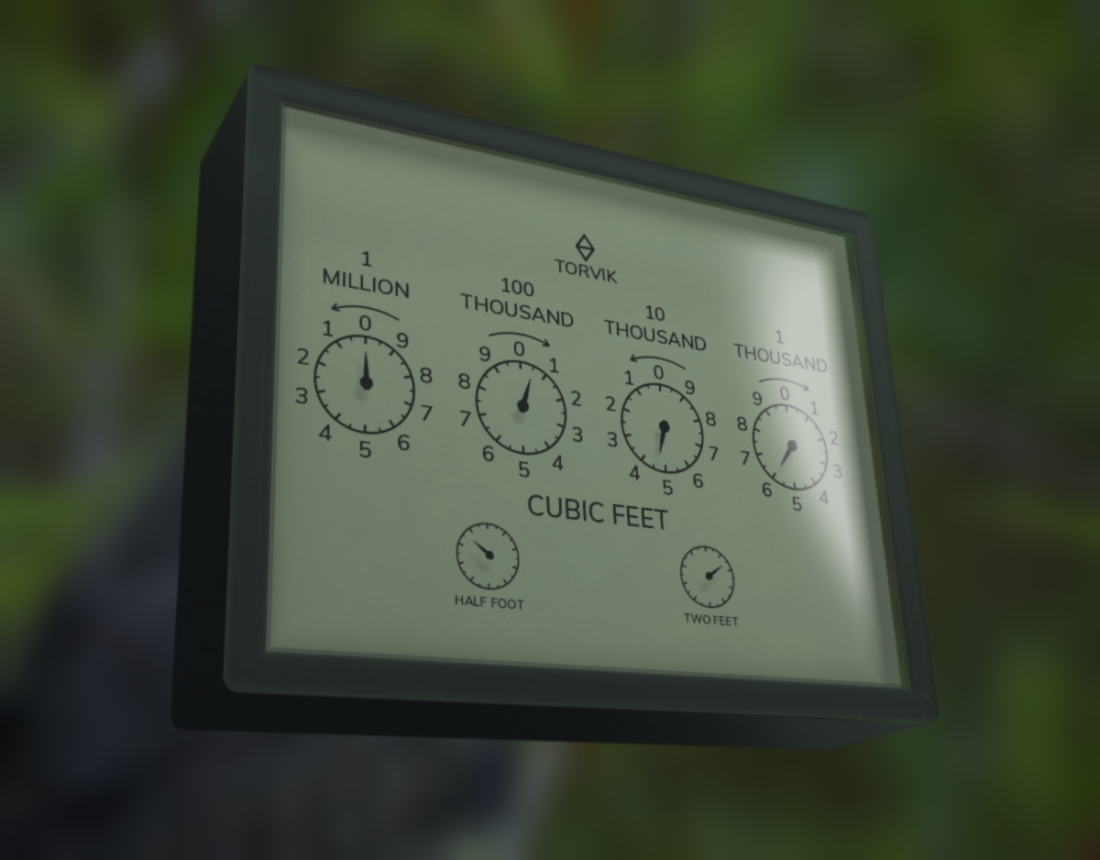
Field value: 4600 ft³
